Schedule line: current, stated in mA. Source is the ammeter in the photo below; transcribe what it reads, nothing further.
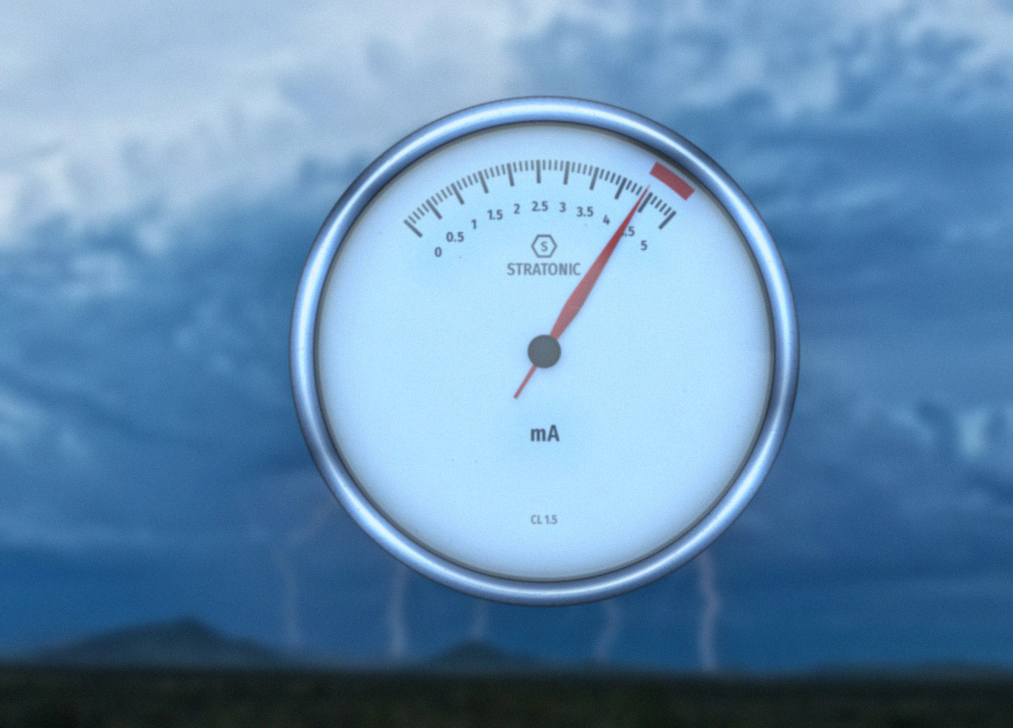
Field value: 4.4 mA
